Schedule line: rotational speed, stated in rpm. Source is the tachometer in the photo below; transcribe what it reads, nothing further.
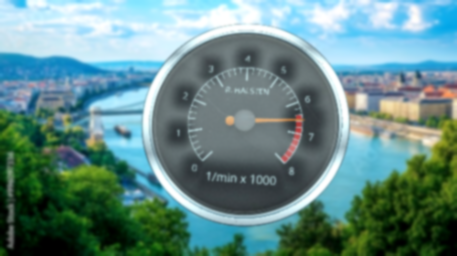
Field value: 6600 rpm
